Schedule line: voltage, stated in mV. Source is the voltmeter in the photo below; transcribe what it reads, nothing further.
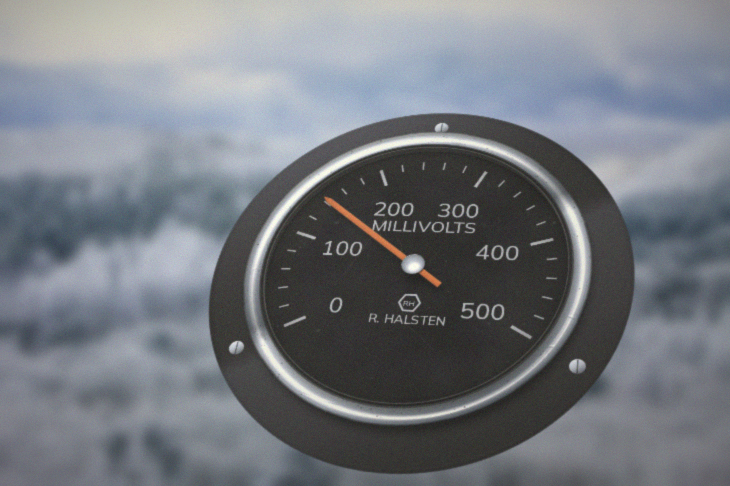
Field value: 140 mV
